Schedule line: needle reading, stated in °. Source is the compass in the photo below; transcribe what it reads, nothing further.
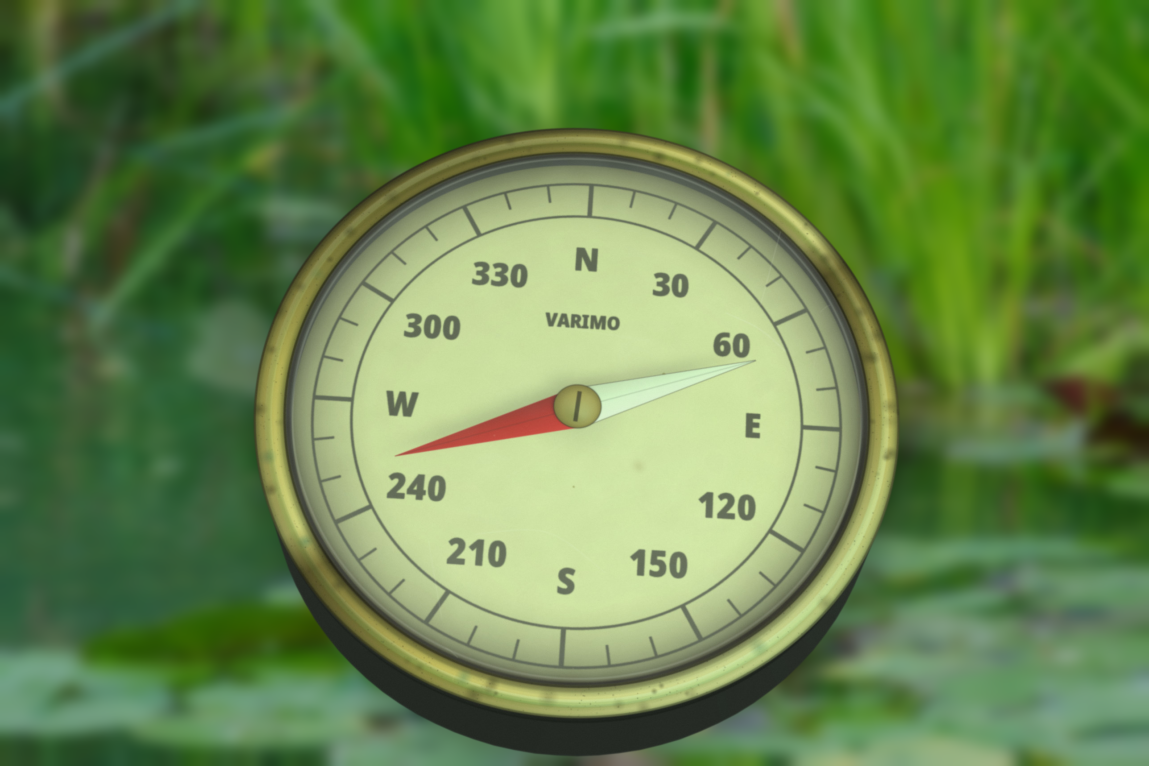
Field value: 250 °
